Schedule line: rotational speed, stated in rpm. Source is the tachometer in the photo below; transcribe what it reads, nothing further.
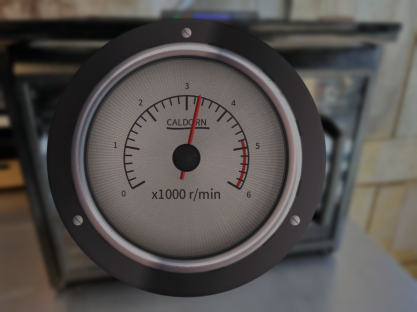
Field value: 3300 rpm
